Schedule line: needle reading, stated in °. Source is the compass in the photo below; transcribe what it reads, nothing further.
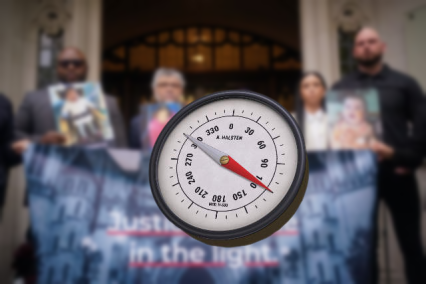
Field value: 120 °
